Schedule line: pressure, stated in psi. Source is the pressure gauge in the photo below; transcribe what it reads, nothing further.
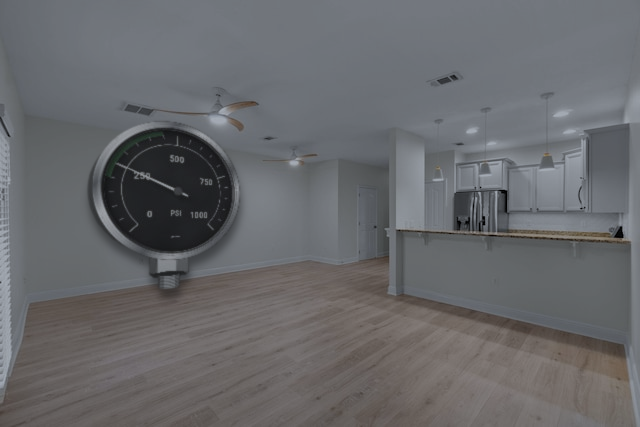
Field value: 250 psi
